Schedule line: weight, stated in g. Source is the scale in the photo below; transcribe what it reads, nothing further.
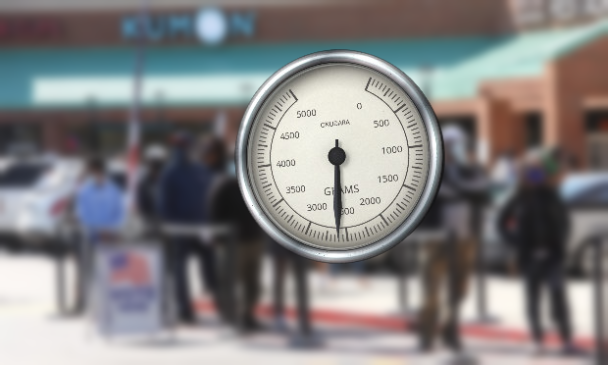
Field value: 2600 g
